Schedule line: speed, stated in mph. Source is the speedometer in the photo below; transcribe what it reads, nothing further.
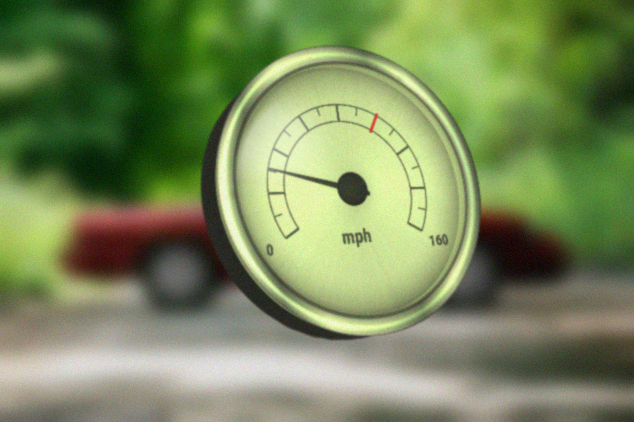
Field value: 30 mph
